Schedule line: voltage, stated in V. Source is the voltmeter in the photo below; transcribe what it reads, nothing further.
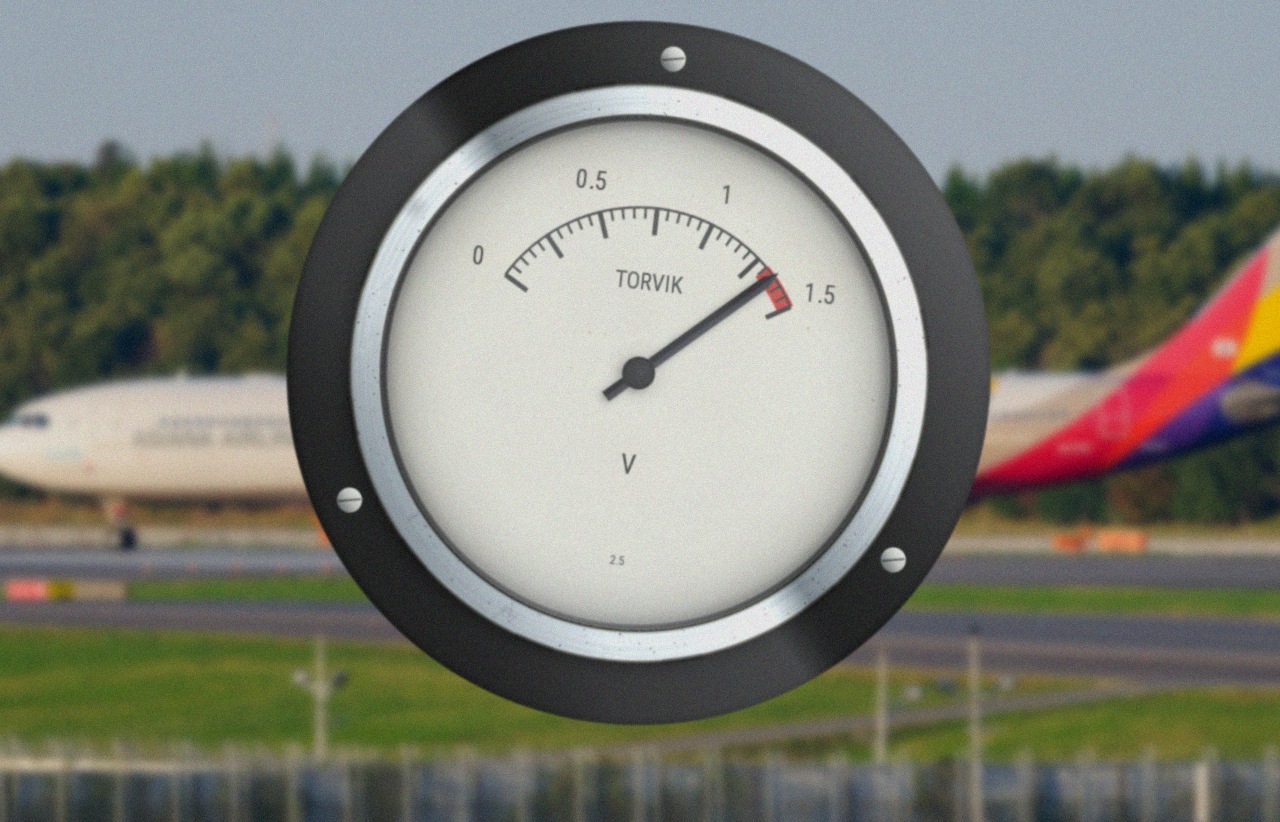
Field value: 1.35 V
